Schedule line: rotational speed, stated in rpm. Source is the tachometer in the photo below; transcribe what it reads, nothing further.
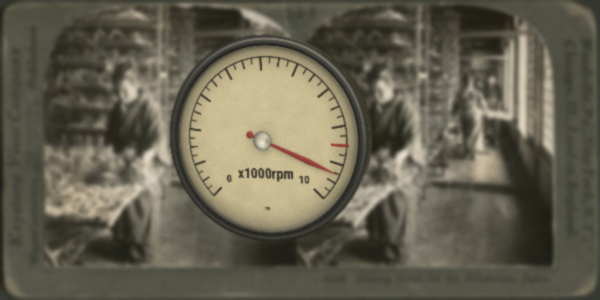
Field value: 9250 rpm
